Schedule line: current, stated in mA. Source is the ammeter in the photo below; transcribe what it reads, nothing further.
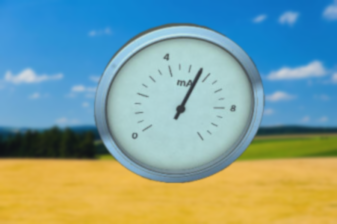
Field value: 5.5 mA
